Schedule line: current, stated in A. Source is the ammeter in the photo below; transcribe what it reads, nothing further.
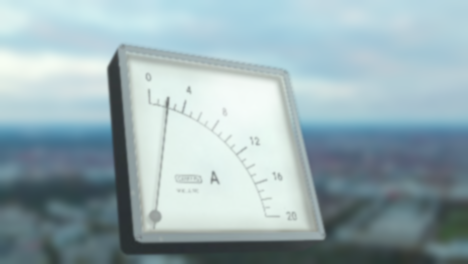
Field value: 2 A
